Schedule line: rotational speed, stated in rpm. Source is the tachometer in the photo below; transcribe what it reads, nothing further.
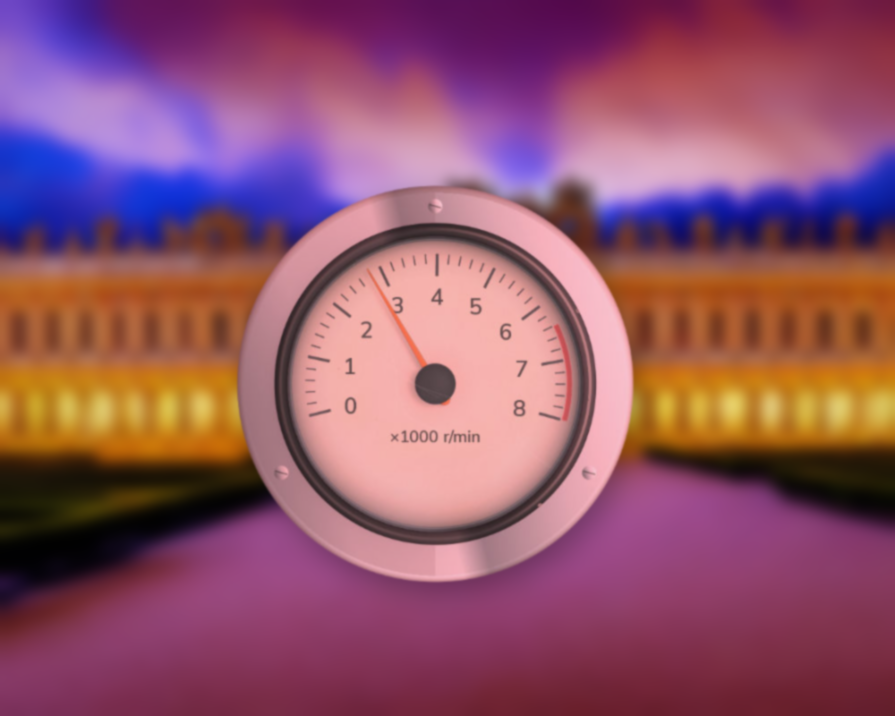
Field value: 2800 rpm
